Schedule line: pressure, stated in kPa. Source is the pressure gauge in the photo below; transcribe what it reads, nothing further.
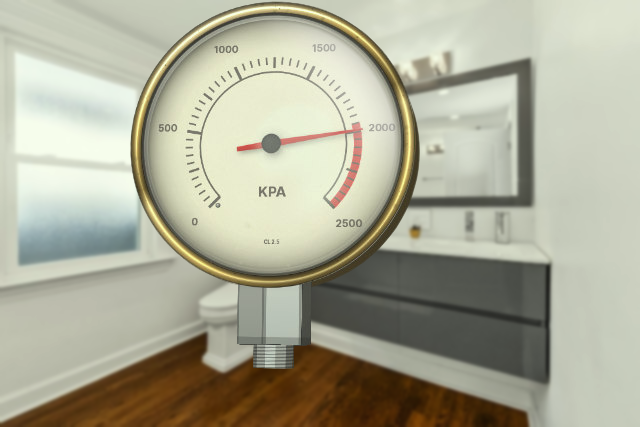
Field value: 2000 kPa
